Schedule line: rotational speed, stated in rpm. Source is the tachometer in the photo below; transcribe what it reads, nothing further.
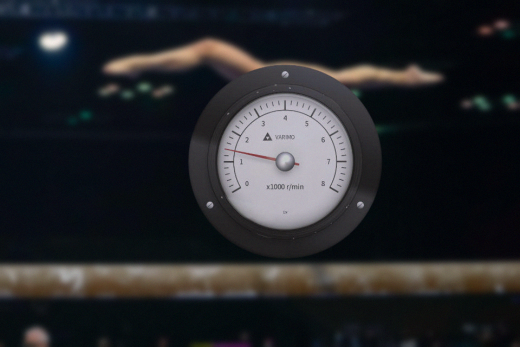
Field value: 1400 rpm
